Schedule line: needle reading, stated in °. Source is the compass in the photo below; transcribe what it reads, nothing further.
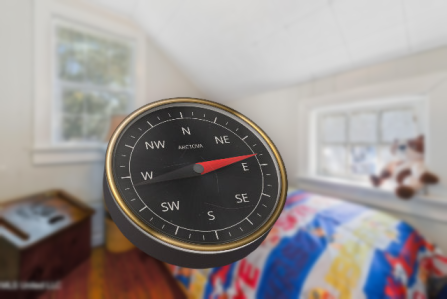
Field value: 80 °
